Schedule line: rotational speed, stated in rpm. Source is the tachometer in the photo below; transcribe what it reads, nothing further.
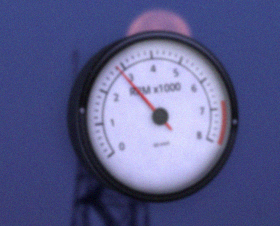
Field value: 2800 rpm
